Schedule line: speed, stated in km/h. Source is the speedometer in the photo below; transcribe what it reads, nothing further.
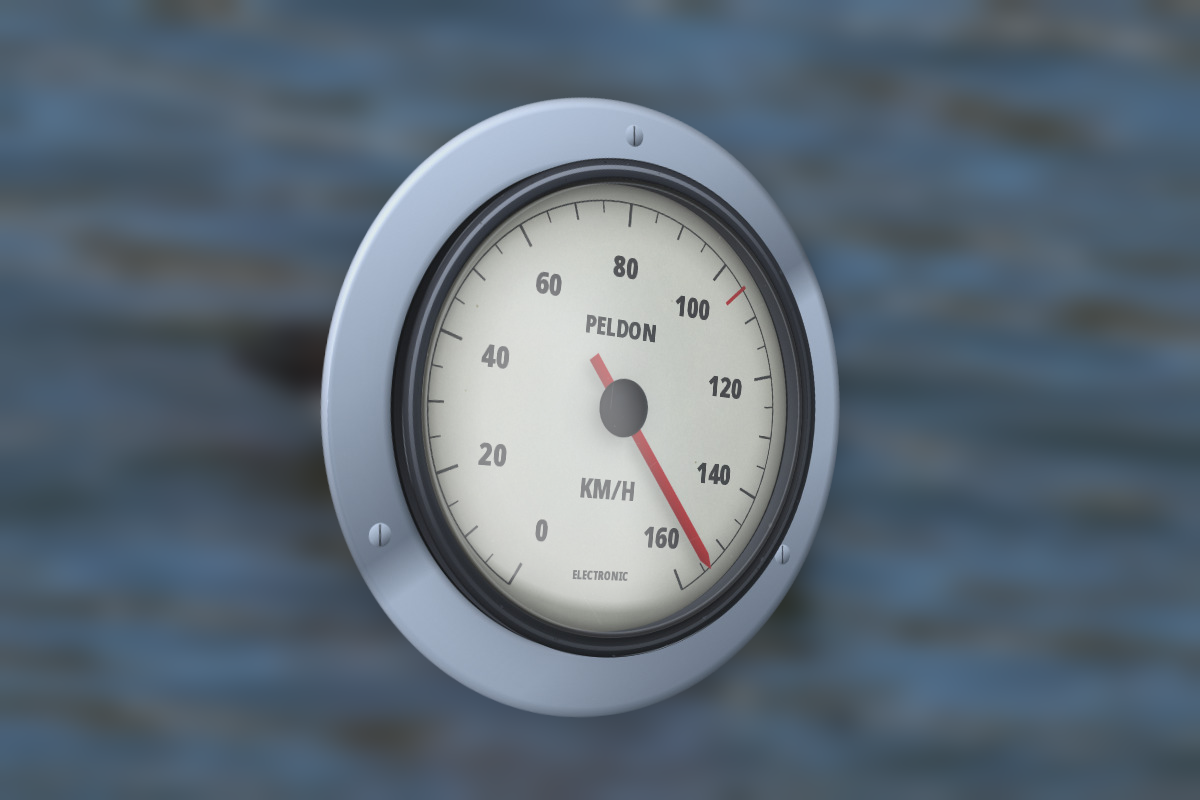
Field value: 155 km/h
